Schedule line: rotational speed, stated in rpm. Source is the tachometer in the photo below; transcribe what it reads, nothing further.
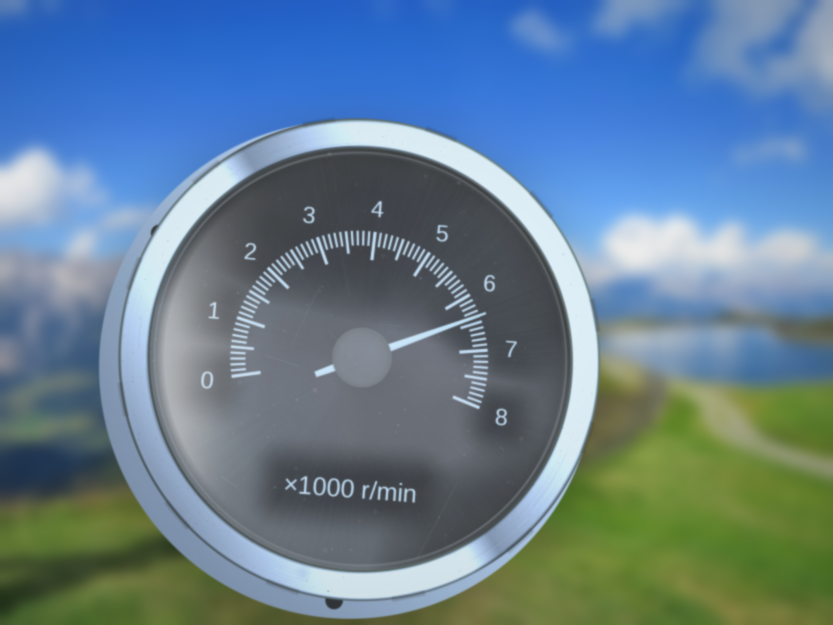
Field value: 6400 rpm
